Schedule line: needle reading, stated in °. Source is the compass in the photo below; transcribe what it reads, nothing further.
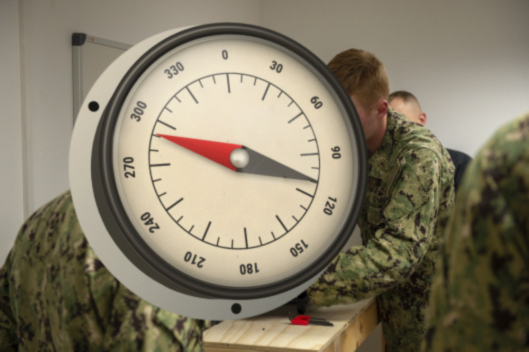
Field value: 290 °
